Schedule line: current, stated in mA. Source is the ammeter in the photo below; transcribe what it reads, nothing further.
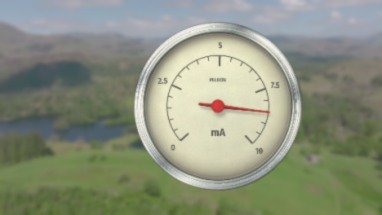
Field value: 8.5 mA
